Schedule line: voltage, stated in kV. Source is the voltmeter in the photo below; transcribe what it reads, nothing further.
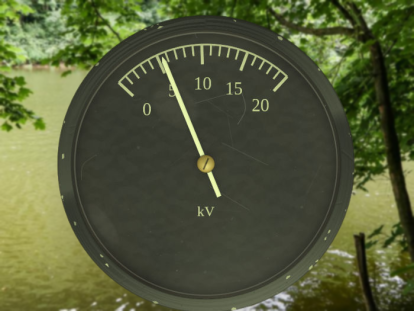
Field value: 5.5 kV
